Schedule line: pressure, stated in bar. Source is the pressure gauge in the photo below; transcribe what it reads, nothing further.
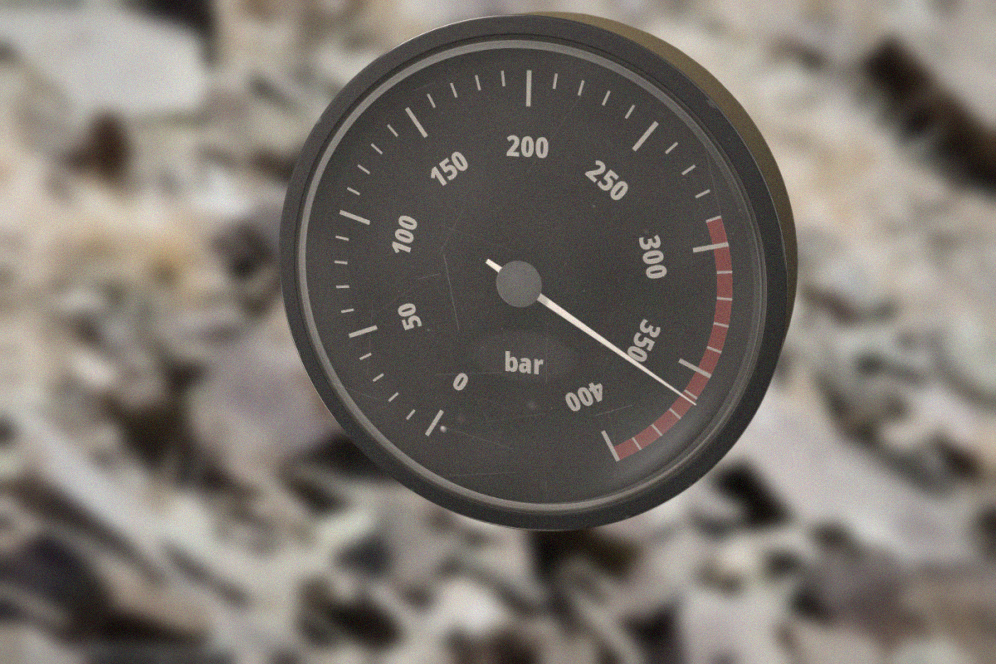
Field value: 360 bar
